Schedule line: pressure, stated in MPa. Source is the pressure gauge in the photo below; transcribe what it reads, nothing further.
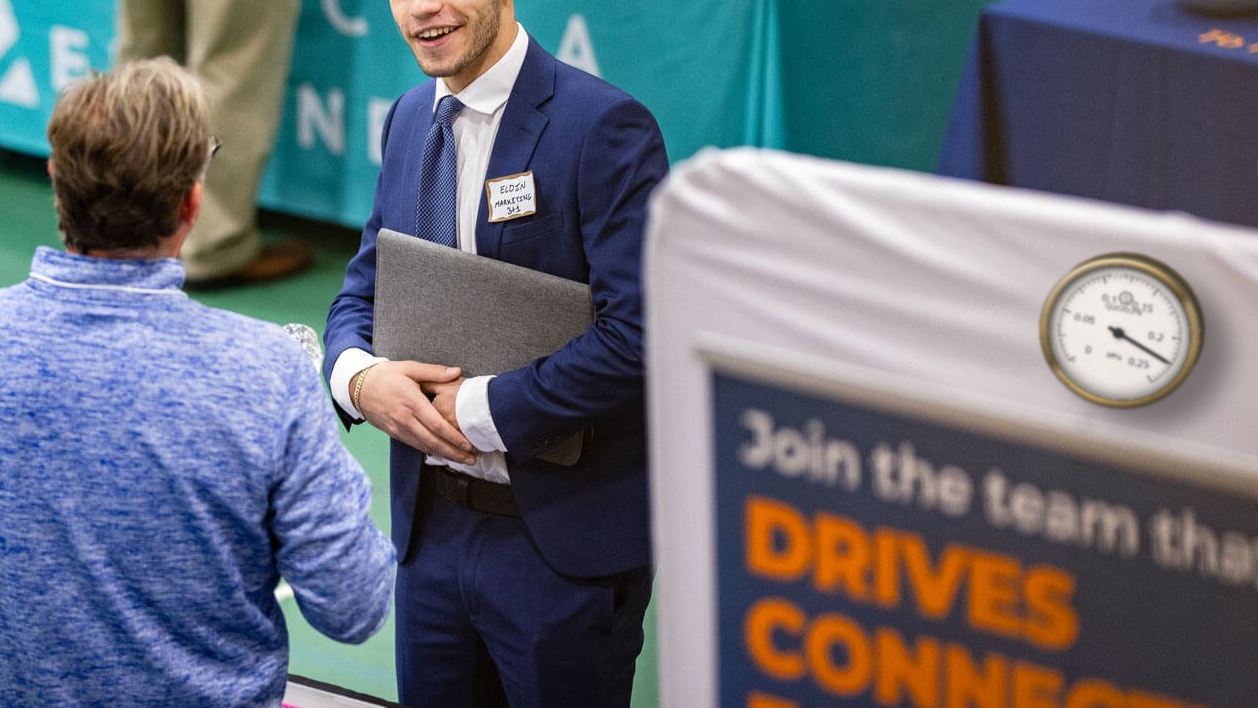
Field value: 0.225 MPa
